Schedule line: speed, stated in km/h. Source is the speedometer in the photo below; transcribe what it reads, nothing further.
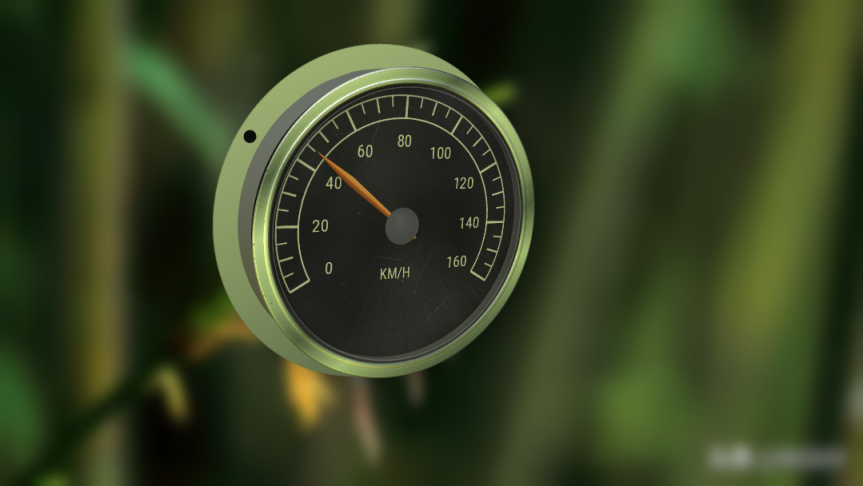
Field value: 45 km/h
